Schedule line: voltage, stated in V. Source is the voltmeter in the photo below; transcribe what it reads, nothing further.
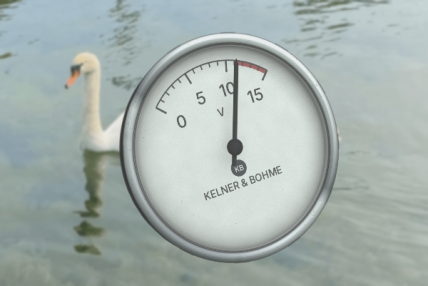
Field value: 11 V
